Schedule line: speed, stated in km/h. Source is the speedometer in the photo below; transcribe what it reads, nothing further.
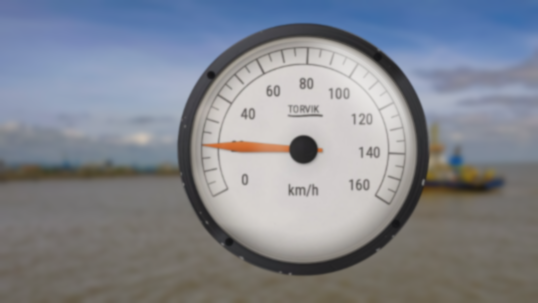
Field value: 20 km/h
